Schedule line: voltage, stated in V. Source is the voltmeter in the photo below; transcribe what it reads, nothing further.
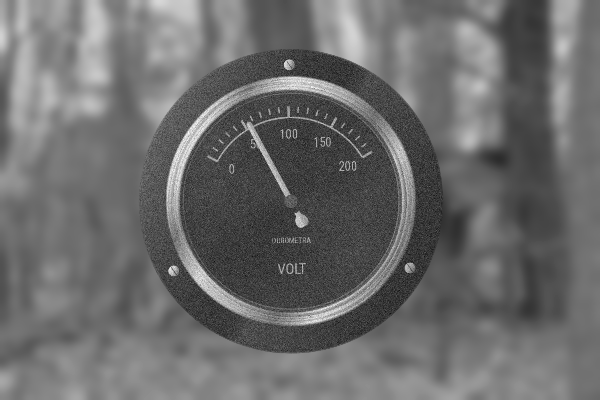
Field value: 55 V
